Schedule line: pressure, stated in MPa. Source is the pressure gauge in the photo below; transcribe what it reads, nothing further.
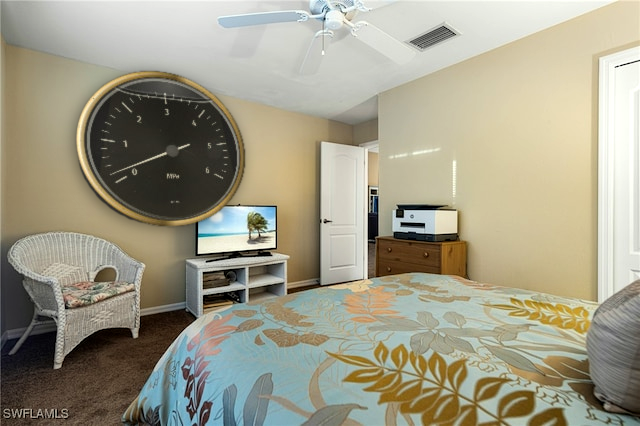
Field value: 0.2 MPa
